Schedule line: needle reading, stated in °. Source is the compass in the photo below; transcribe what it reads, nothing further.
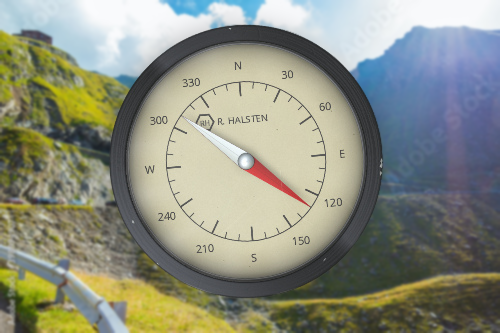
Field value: 130 °
